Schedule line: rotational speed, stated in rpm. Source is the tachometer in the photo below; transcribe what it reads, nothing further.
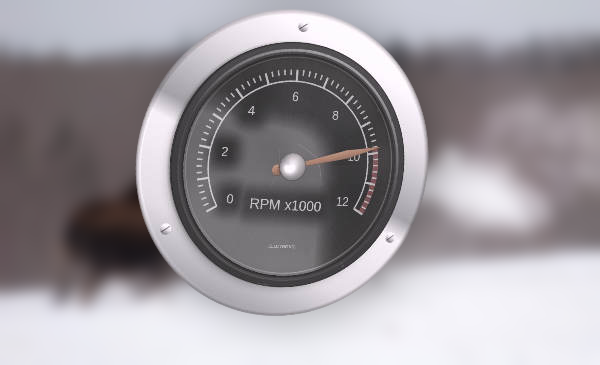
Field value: 9800 rpm
